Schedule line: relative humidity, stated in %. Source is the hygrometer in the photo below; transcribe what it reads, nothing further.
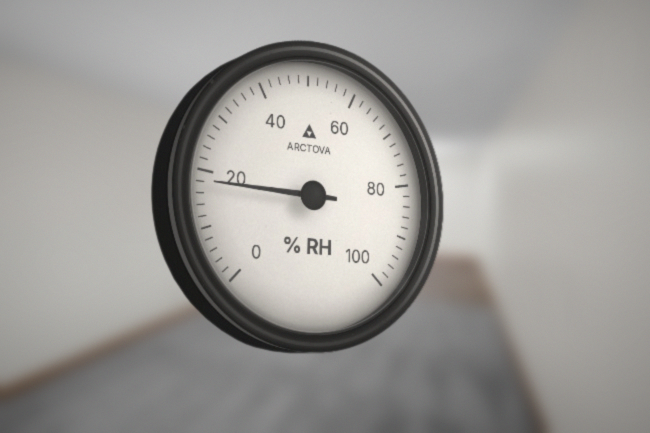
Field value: 18 %
